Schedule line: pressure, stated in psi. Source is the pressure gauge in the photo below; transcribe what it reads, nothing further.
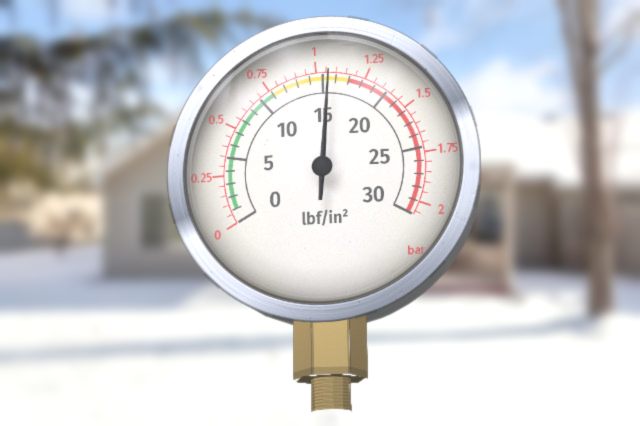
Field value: 15.5 psi
